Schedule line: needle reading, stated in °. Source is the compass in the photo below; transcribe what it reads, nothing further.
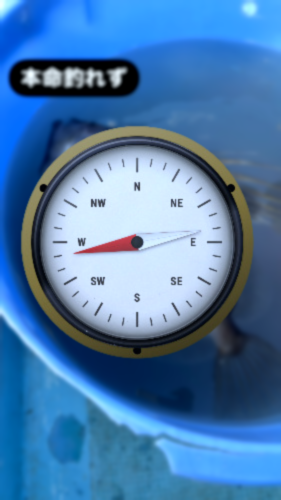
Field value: 260 °
